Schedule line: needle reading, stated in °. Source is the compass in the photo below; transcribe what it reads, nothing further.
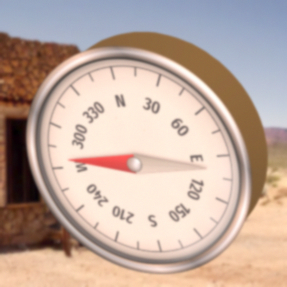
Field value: 277.5 °
